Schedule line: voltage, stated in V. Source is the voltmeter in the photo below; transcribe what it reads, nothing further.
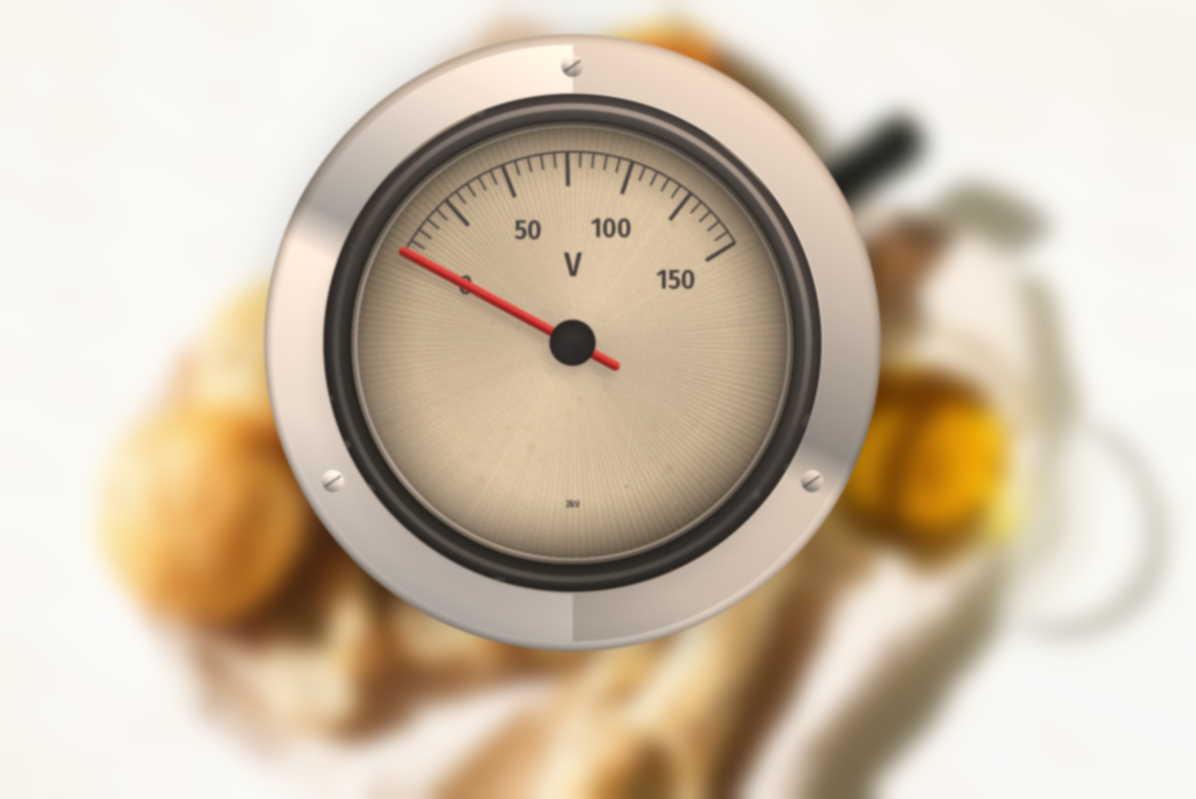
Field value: 0 V
